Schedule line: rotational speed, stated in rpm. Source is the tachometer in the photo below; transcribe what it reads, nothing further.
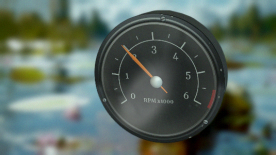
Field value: 2000 rpm
